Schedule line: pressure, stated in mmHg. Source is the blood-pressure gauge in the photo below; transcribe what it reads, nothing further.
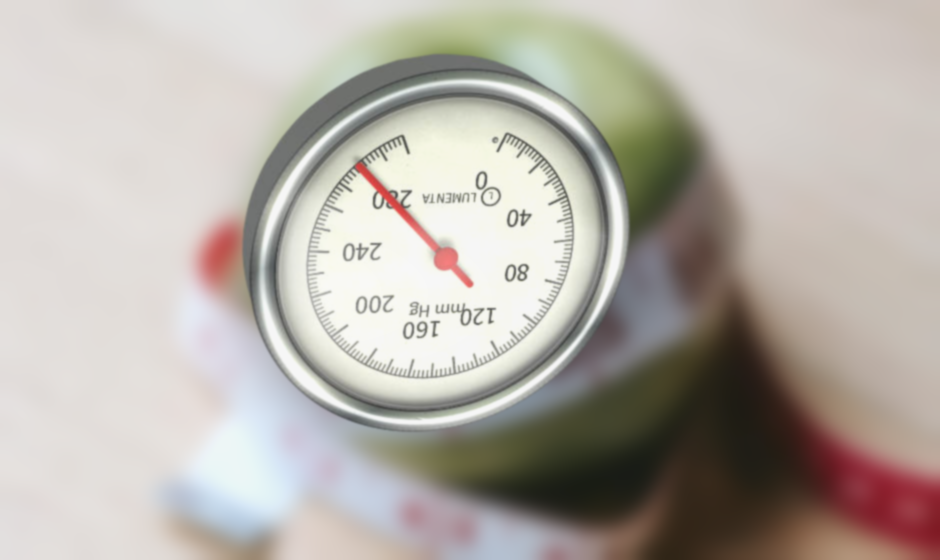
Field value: 280 mmHg
